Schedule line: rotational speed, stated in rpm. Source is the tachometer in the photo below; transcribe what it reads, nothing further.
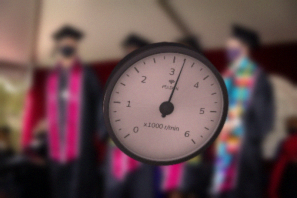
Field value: 3250 rpm
